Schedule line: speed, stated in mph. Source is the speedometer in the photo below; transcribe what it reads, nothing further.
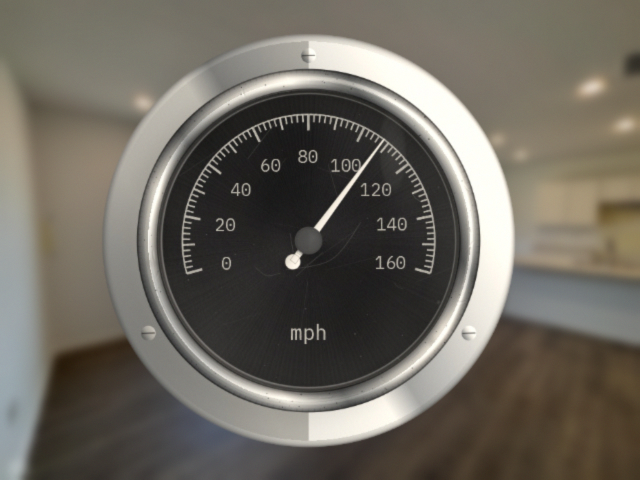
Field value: 108 mph
